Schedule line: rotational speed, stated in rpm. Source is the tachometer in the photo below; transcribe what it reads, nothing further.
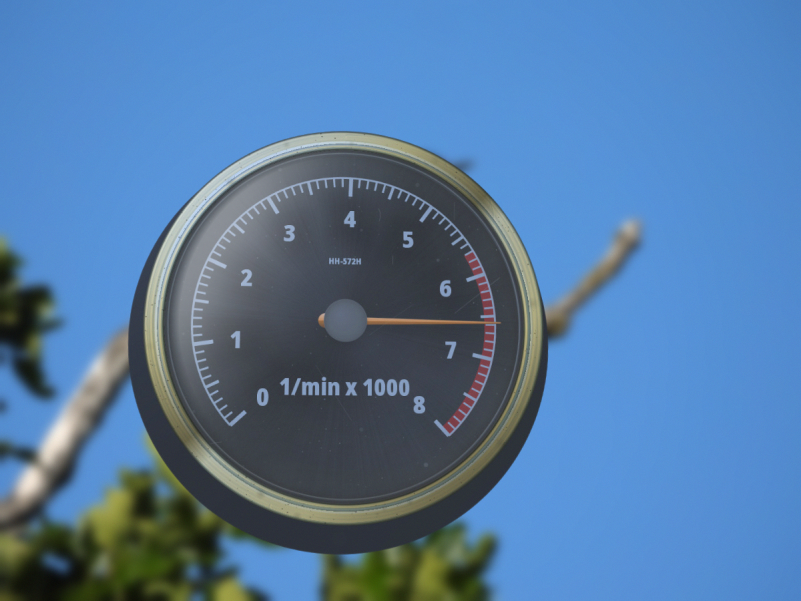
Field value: 6600 rpm
